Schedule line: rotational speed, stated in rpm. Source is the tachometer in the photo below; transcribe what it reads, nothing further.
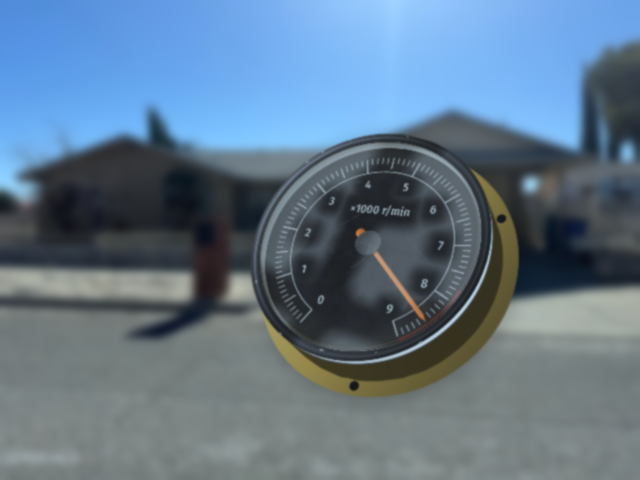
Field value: 8500 rpm
